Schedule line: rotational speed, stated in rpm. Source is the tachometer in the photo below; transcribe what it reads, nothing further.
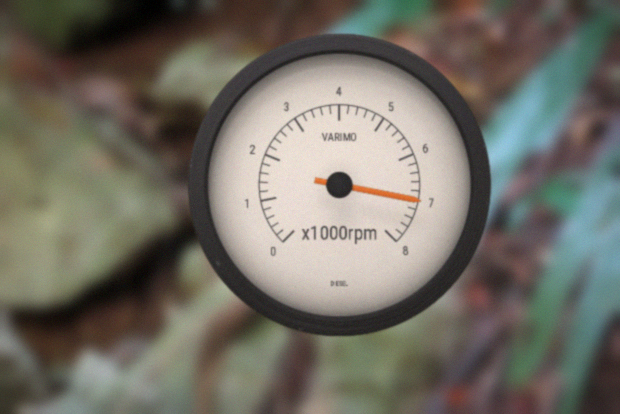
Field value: 7000 rpm
